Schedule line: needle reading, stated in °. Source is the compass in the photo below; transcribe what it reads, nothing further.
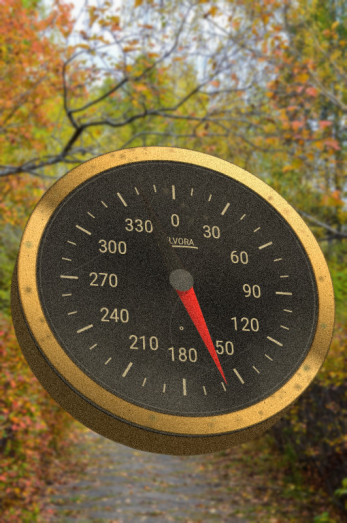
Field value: 160 °
